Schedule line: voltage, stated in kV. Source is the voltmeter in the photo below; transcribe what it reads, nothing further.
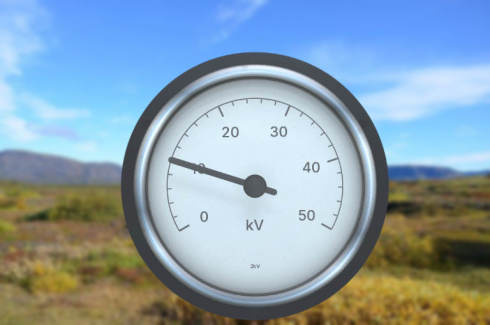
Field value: 10 kV
